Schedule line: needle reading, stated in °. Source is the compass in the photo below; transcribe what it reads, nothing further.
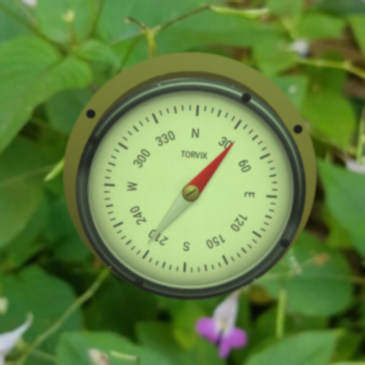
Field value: 35 °
